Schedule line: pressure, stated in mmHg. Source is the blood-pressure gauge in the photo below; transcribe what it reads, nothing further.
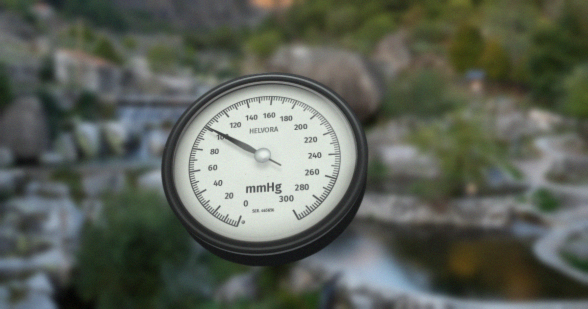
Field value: 100 mmHg
